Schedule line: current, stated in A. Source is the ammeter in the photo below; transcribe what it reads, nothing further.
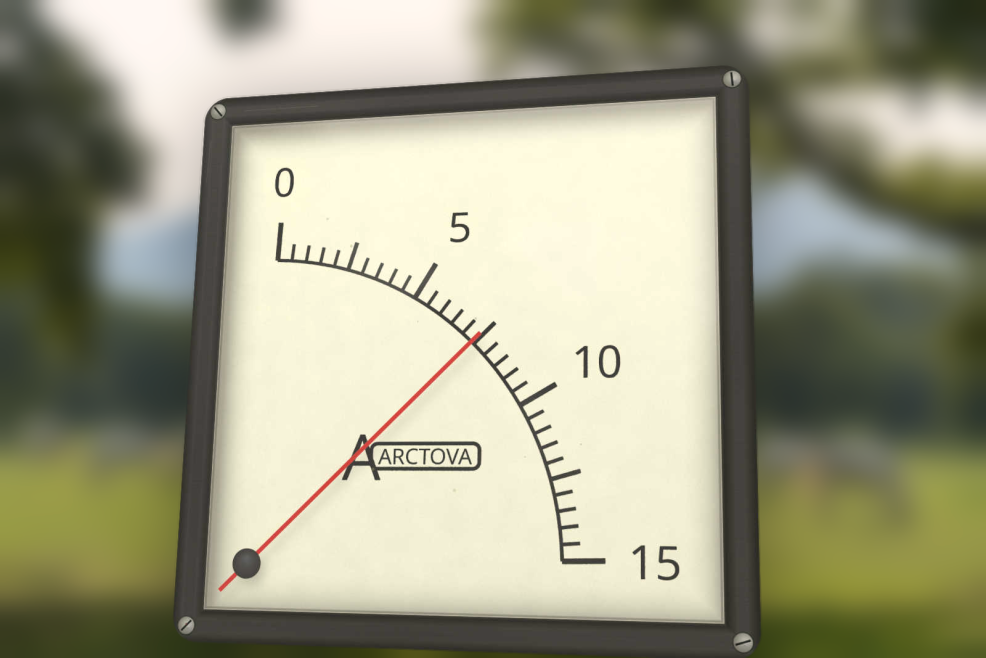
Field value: 7.5 A
